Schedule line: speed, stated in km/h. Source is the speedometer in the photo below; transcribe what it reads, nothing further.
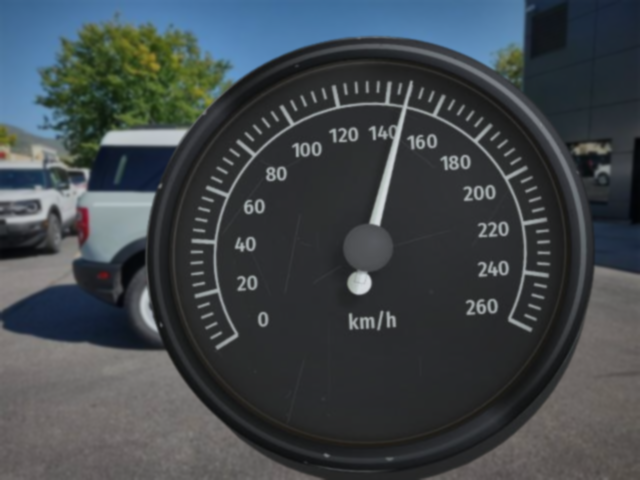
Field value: 148 km/h
